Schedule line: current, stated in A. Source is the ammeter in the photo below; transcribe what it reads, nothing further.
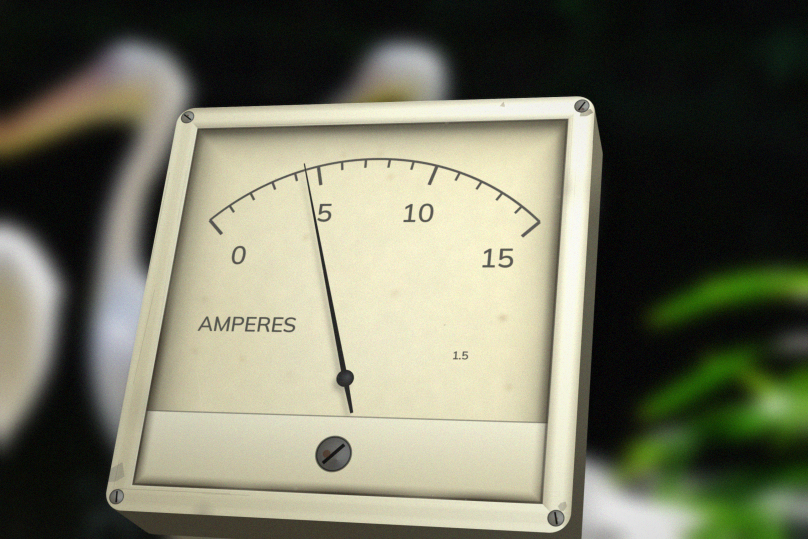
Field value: 4.5 A
